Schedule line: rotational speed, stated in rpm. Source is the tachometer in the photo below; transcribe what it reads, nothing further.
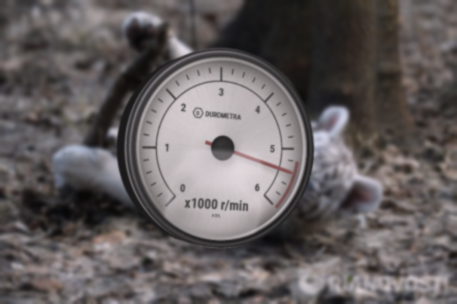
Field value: 5400 rpm
